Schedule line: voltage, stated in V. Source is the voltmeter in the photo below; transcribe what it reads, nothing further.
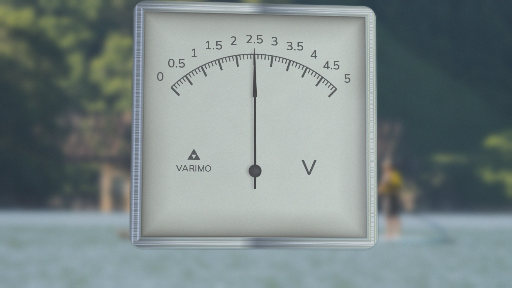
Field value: 2.5 V
